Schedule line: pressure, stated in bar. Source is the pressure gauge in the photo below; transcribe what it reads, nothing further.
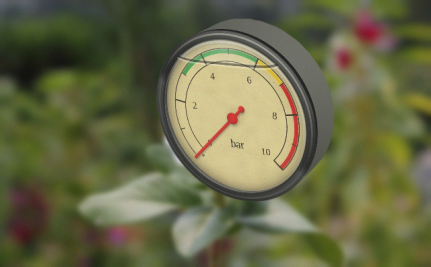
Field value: 0 bar
